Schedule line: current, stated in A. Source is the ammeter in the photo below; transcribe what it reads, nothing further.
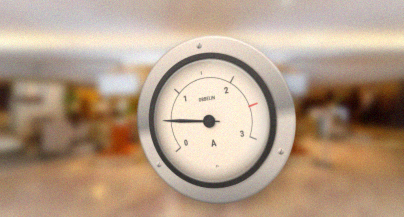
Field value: 0.5 A
